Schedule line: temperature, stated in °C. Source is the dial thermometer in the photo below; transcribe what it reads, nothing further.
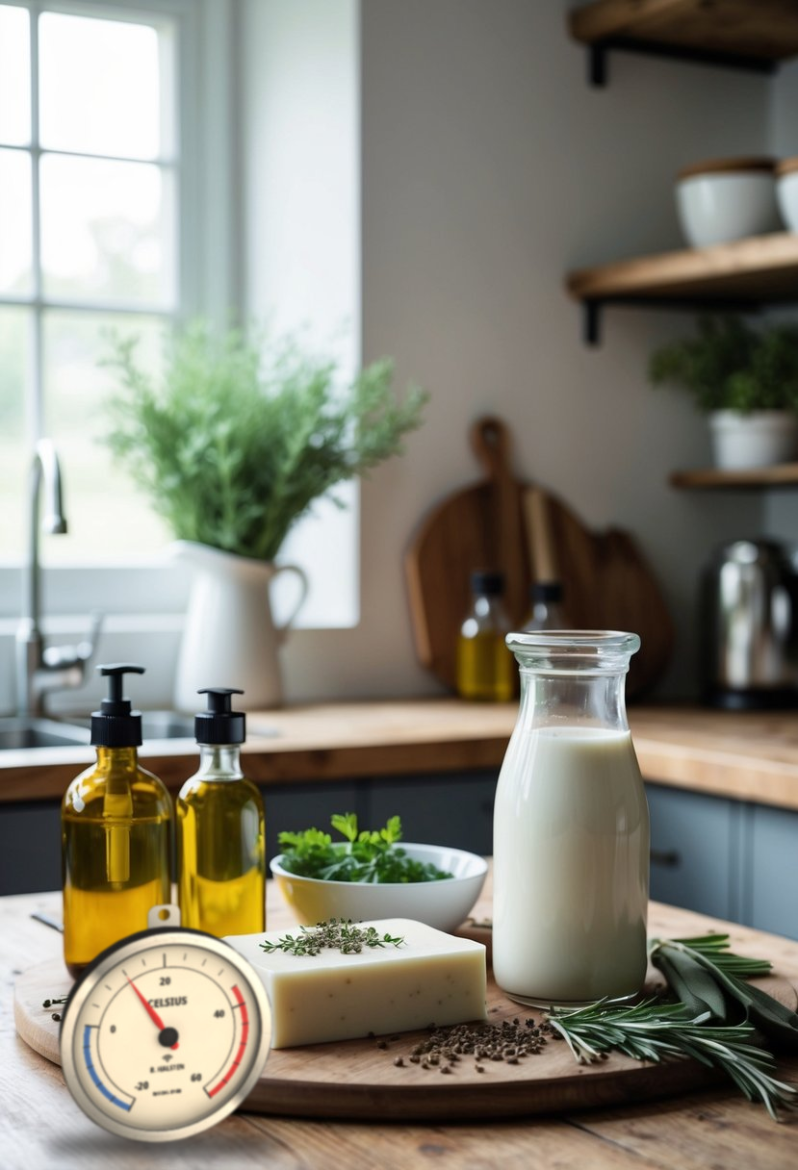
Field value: 12 °C
